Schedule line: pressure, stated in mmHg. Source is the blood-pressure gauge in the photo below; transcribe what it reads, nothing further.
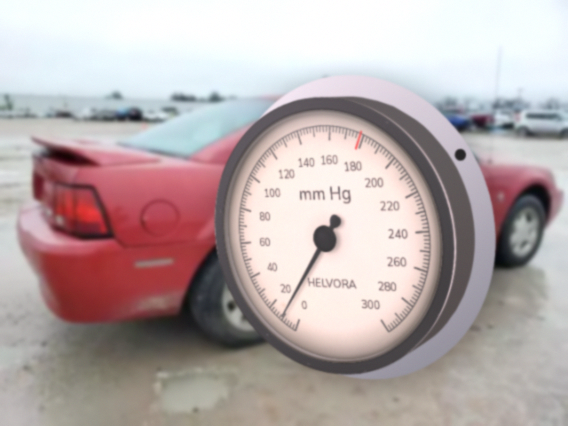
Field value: 10 mmHg
